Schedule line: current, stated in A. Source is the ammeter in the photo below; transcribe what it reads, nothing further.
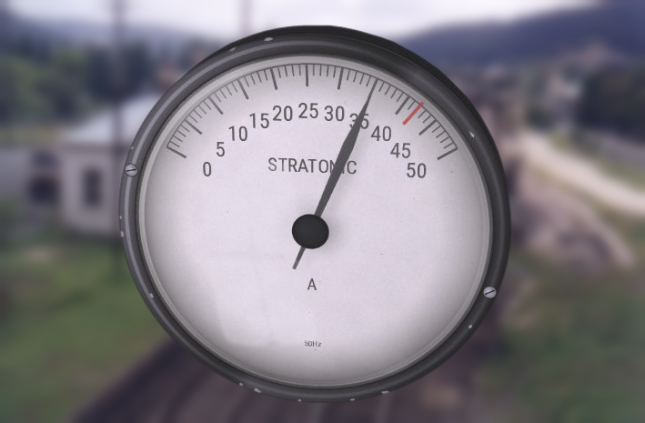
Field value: 35 A
